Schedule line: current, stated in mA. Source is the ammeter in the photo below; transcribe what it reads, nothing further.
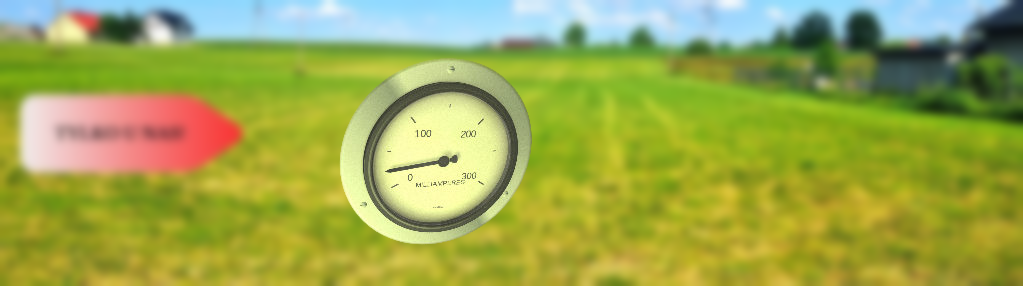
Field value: 25 mA
